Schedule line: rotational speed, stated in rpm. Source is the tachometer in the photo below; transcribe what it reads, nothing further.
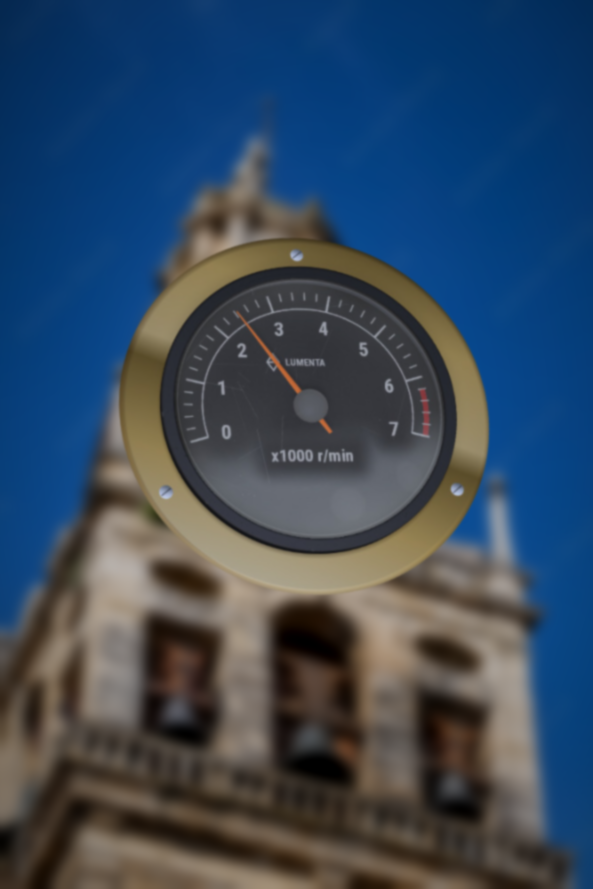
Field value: 2400 rpm
